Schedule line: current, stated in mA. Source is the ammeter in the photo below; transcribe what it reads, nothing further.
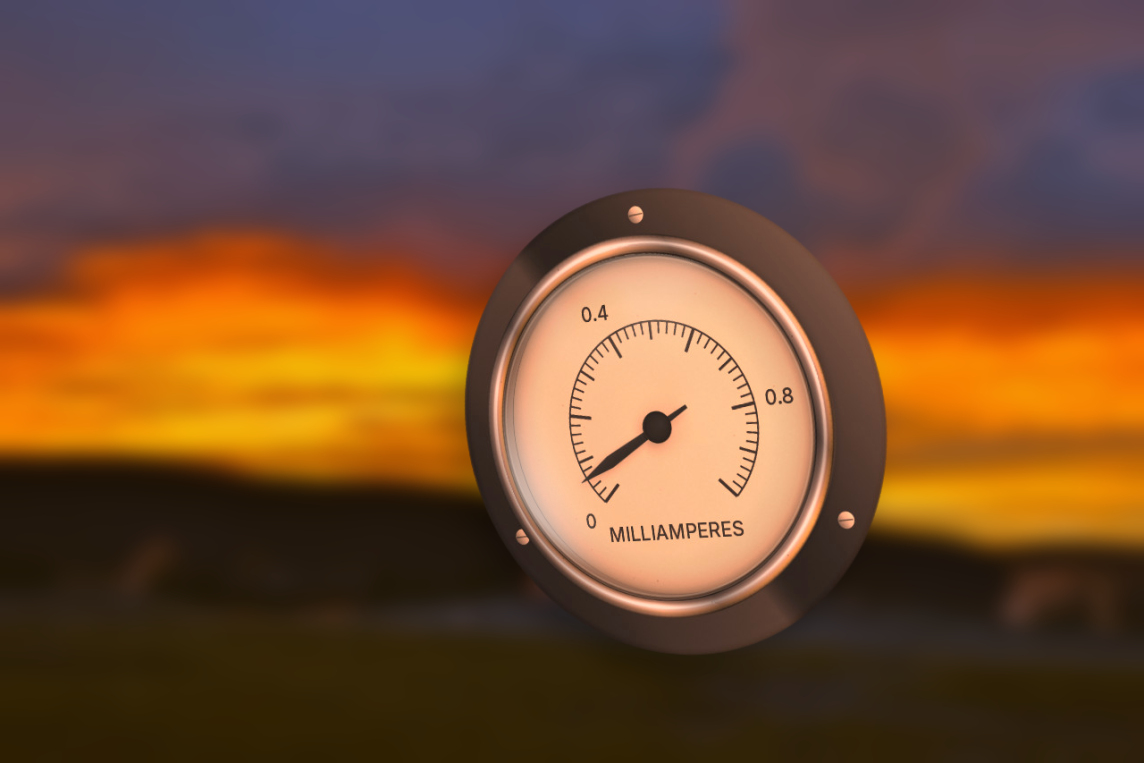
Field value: 0.06 mA
